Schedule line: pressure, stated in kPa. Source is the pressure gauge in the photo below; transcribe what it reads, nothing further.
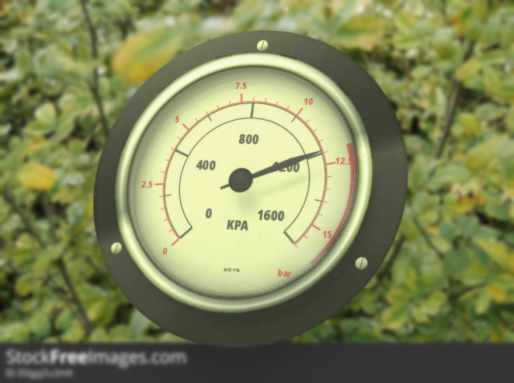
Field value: 1200 kPa
